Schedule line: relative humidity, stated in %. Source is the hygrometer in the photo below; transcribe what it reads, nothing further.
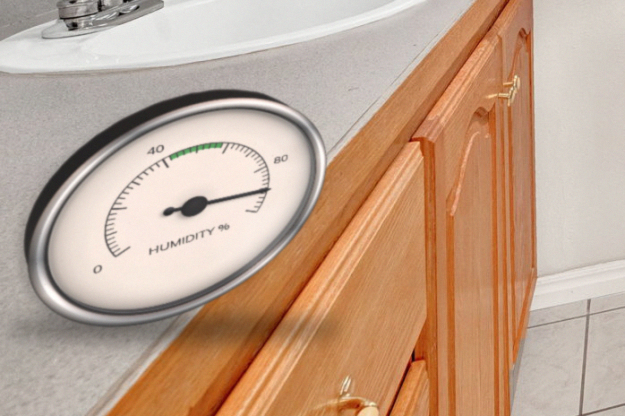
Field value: 90 %
